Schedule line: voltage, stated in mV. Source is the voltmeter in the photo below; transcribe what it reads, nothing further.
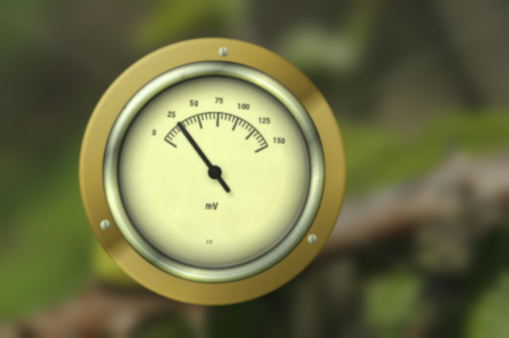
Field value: 25 mV
